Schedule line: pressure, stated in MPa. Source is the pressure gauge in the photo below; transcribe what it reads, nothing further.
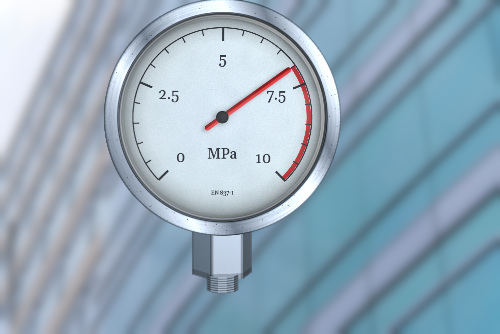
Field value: 7 MPa
